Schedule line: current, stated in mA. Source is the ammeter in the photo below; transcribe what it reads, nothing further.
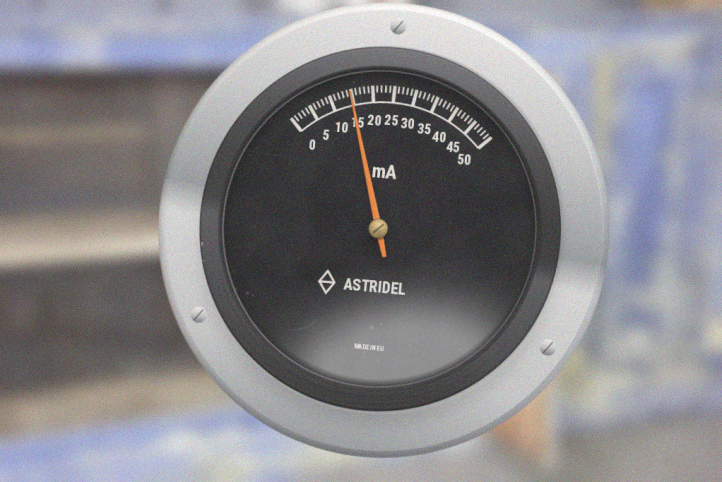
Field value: 15 mA
